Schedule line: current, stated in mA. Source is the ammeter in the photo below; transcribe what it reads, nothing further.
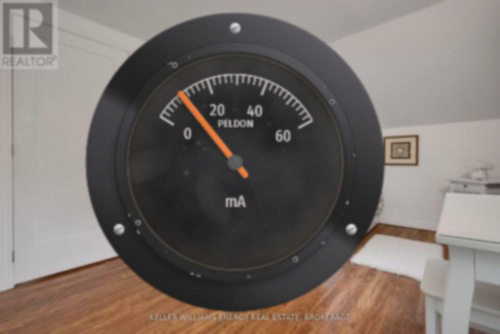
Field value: 10 mA
